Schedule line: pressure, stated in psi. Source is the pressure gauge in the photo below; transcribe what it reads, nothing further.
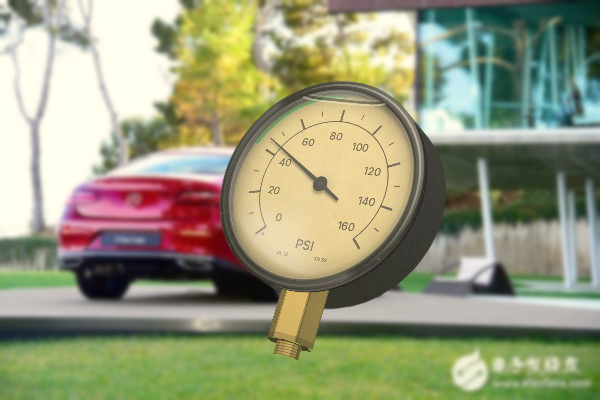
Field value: 45 psi
